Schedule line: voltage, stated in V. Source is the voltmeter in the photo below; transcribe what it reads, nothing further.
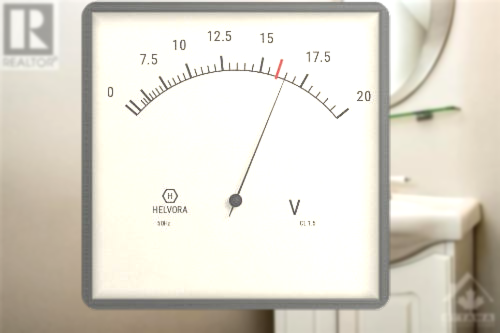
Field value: 16.5 V
